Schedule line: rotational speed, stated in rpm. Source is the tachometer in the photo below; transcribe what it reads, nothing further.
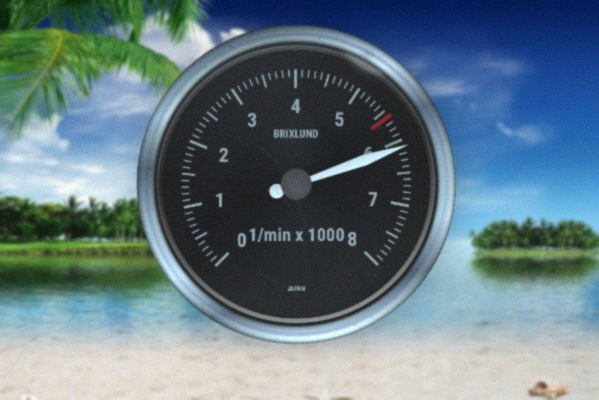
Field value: 6100 rpm
